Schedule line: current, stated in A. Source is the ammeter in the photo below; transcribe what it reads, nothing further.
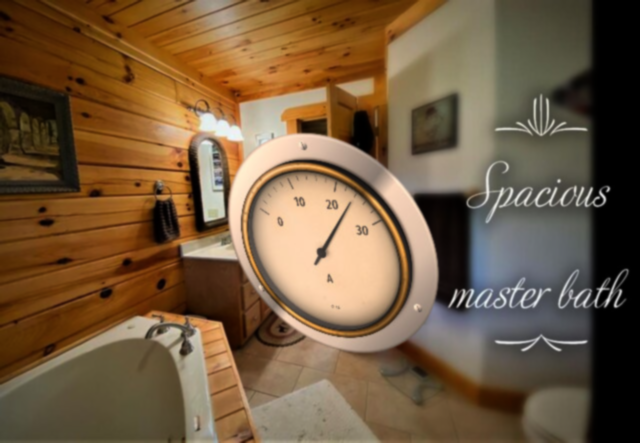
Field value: 24 A
